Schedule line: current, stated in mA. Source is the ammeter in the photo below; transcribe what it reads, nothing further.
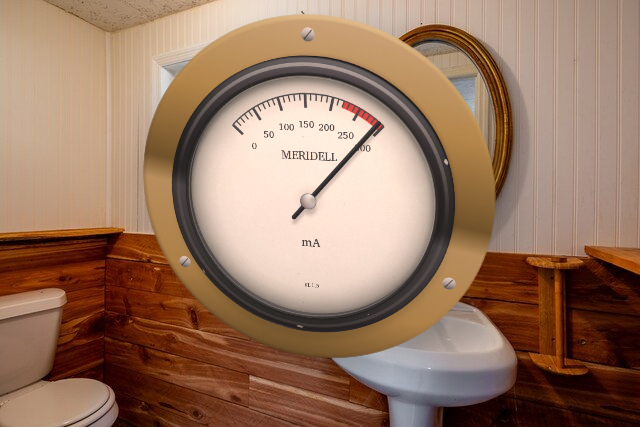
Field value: 290 mA
